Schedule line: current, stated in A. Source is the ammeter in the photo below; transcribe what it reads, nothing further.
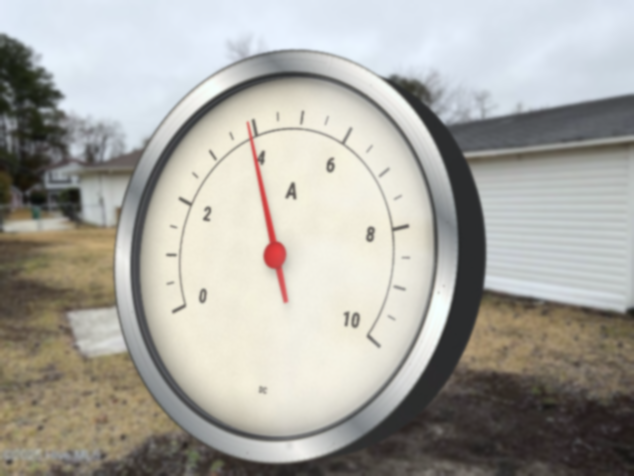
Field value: 4 A
